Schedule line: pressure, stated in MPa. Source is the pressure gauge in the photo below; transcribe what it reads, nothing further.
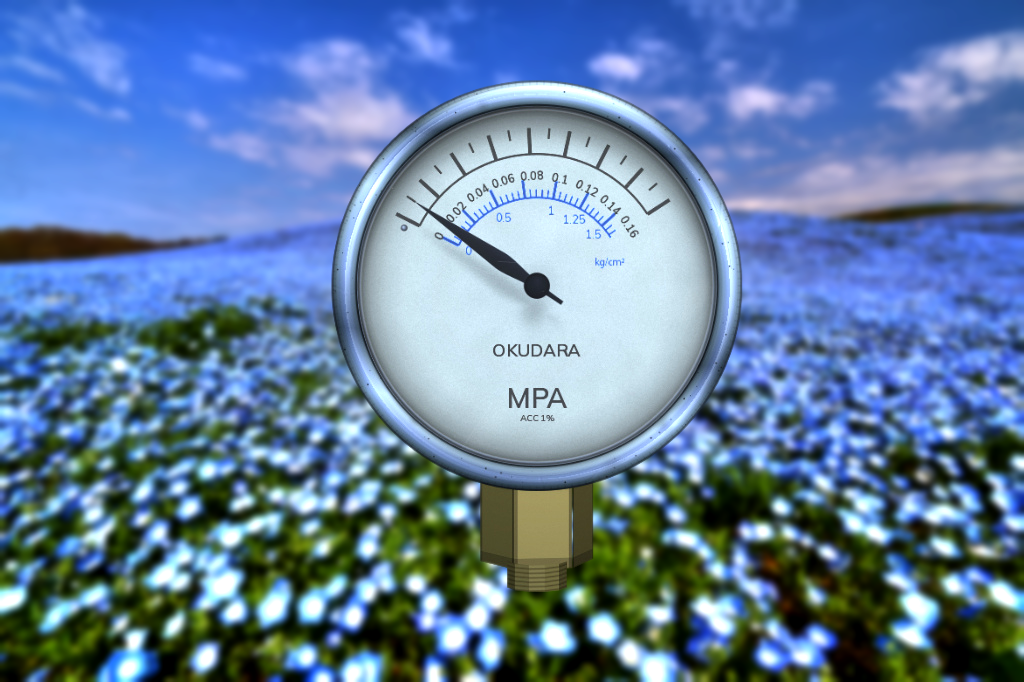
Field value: 0.01 MPa
